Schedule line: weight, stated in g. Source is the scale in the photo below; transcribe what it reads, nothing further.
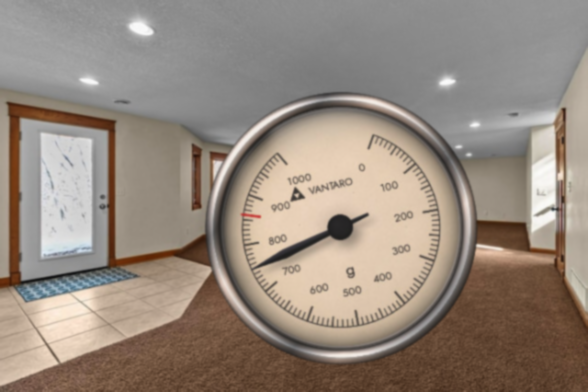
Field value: 750 g
